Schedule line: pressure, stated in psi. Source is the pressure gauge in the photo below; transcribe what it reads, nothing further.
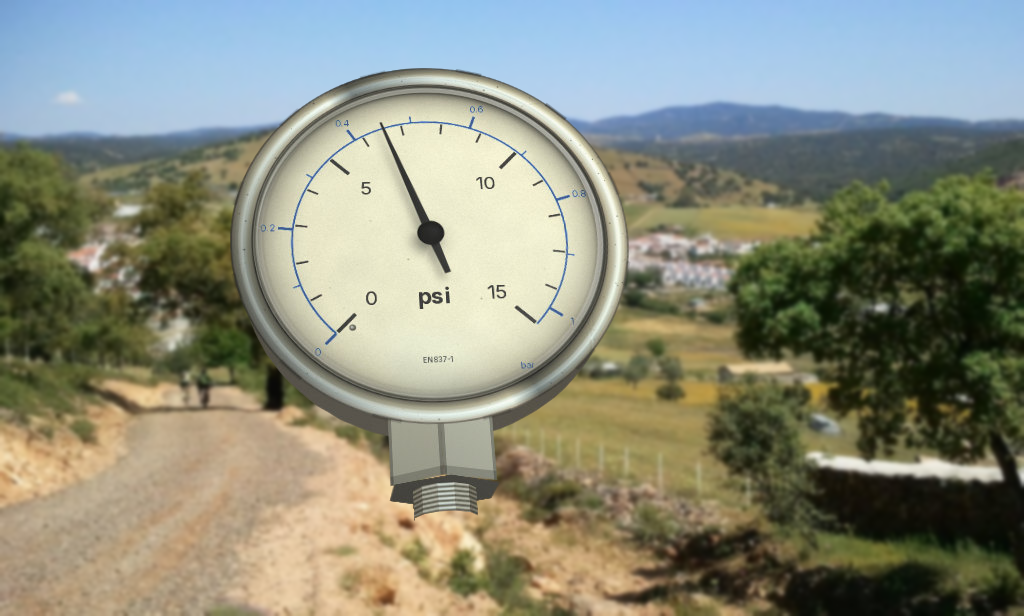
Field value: 6.5 psi
